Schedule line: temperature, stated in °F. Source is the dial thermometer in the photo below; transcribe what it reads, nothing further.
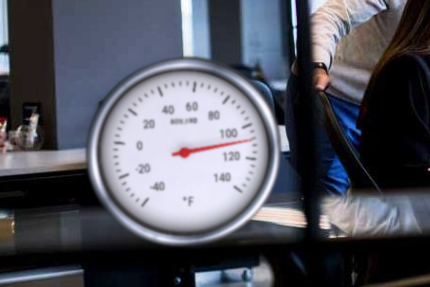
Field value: 108 °F
